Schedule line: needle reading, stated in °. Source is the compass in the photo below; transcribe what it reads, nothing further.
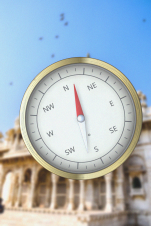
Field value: 15 °
